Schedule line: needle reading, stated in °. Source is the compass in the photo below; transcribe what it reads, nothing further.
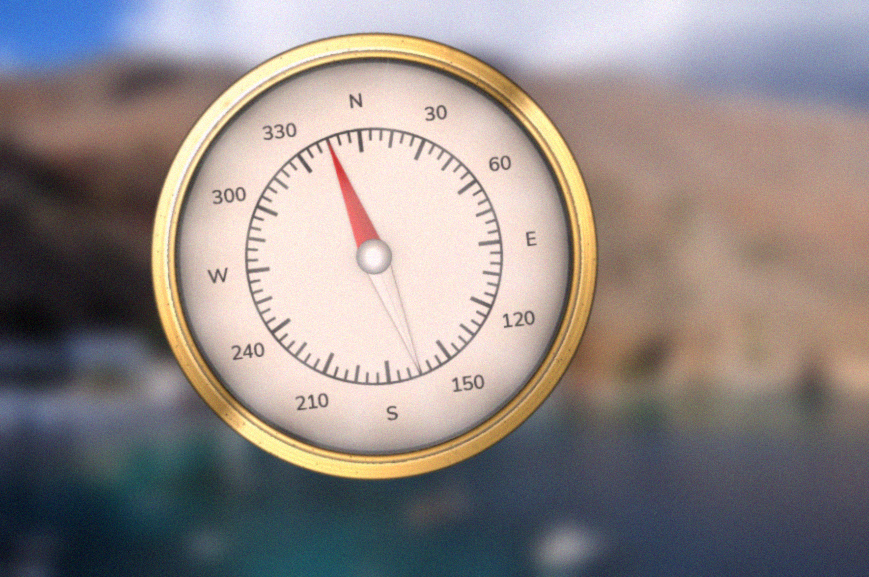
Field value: 345 °
